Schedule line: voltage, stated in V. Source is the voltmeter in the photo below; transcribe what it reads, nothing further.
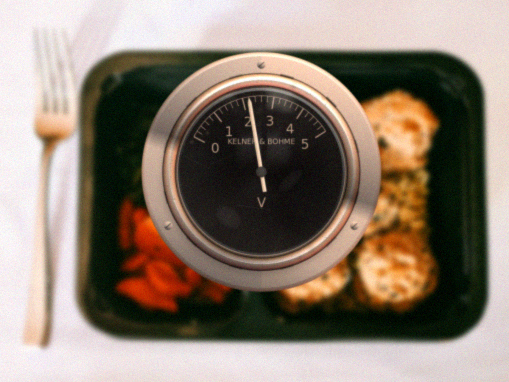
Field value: 2.2 V
